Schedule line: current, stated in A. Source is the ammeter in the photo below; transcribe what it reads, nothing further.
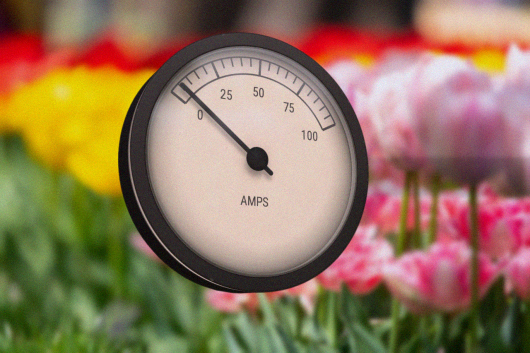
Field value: 5 A
